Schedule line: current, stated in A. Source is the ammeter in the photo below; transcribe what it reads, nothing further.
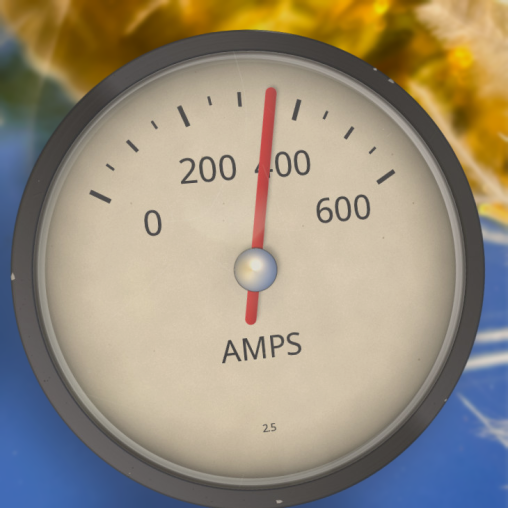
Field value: 350 A
